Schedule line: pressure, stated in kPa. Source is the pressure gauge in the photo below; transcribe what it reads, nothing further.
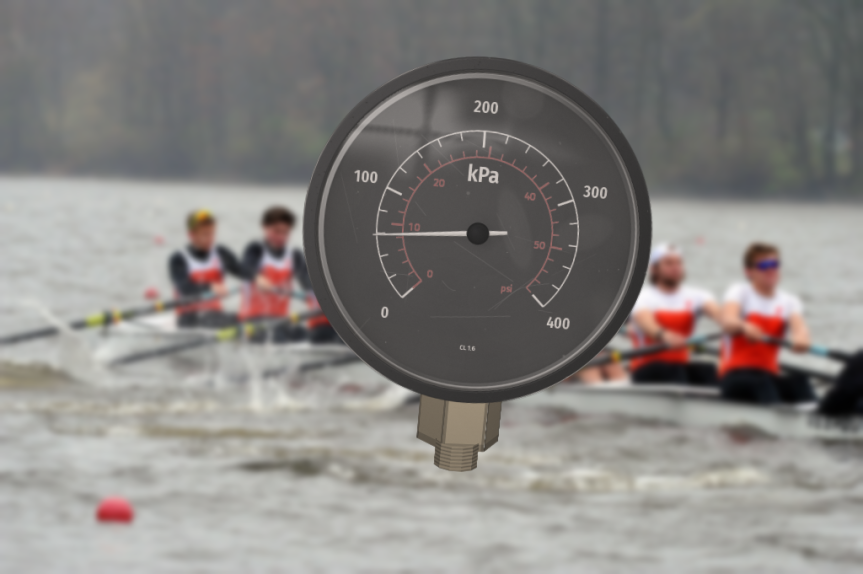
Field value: 60 kPa
